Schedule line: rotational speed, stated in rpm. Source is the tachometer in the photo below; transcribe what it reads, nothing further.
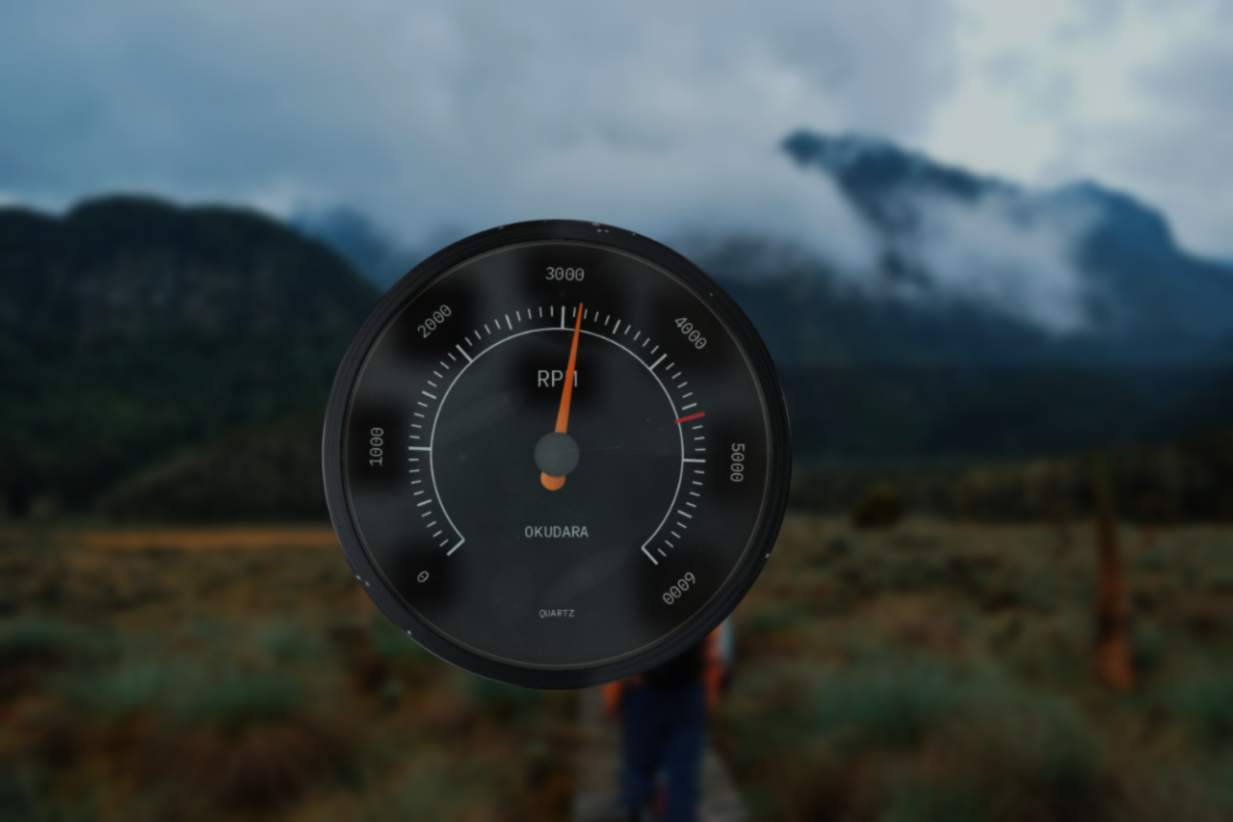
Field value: 3150 rpm
